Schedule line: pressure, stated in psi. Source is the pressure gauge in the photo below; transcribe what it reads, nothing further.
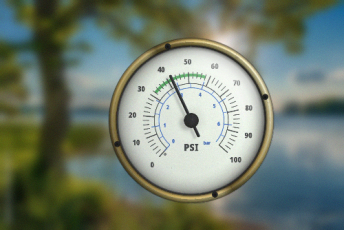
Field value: 42 psi
